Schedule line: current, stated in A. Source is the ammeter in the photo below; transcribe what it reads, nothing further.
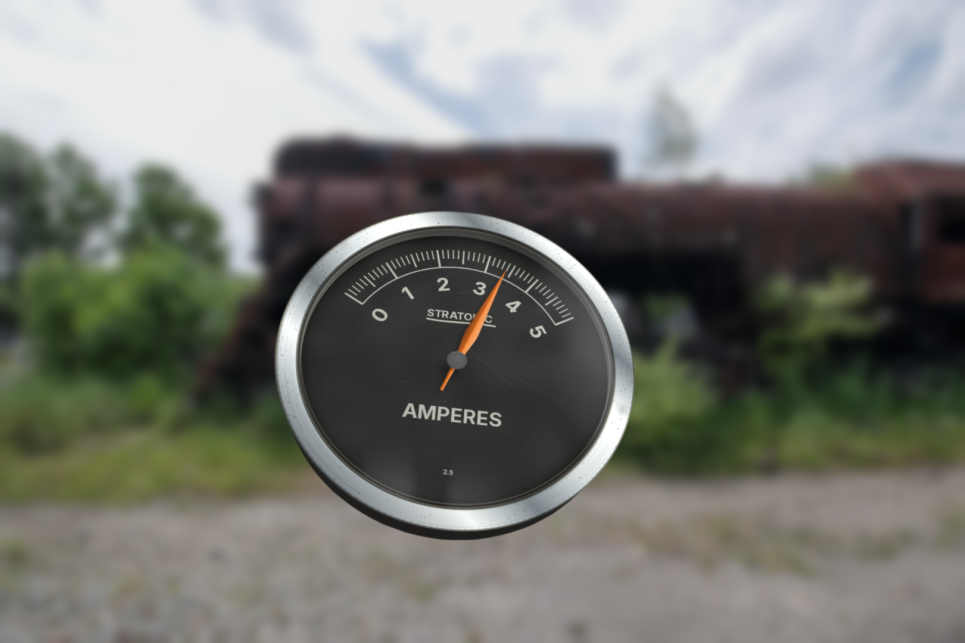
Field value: 3.4 A
